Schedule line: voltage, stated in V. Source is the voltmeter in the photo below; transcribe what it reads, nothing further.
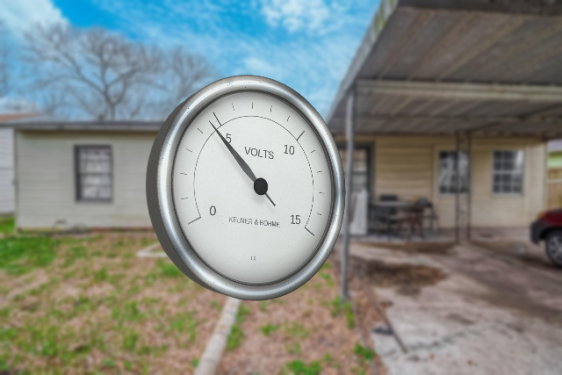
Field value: 4.5 V
